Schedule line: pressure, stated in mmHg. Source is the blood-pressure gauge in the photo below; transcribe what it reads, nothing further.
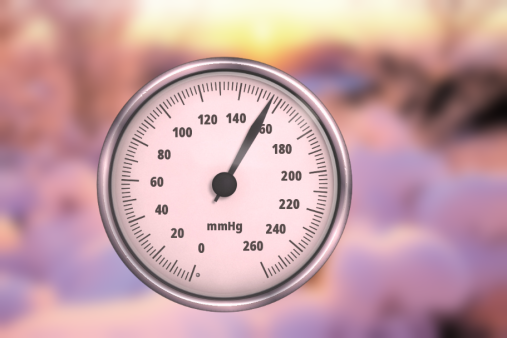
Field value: 156 mmHg
